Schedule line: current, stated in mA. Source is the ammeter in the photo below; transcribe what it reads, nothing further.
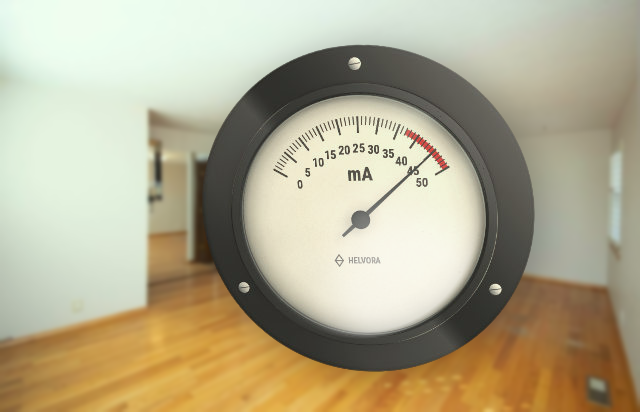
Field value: 45 mA
